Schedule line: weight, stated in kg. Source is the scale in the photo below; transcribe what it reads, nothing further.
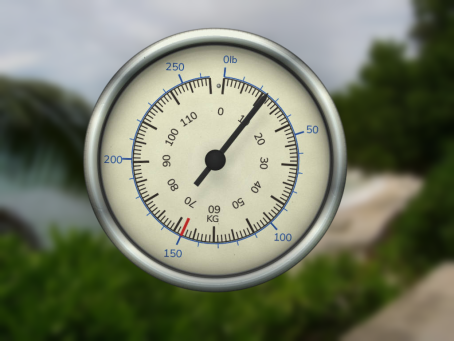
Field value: 11 kg
